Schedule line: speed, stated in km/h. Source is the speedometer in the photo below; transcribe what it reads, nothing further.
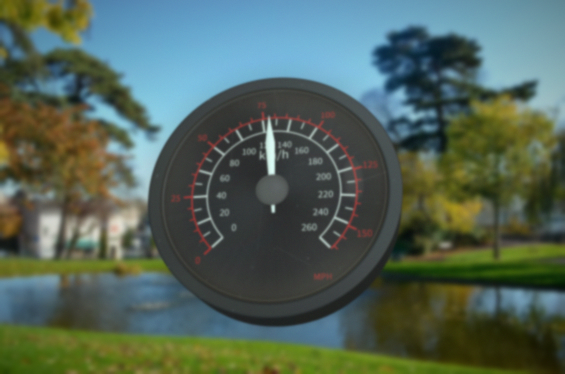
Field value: 125 km/h
